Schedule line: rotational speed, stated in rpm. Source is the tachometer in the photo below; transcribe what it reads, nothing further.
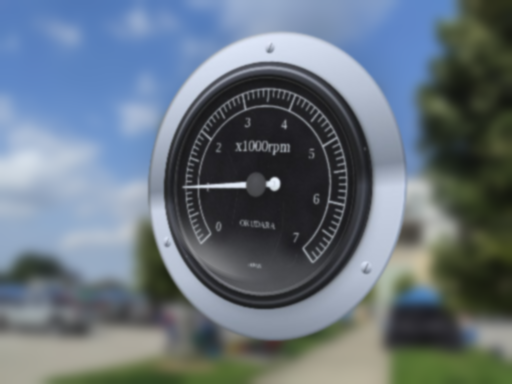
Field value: 1000 rpm
